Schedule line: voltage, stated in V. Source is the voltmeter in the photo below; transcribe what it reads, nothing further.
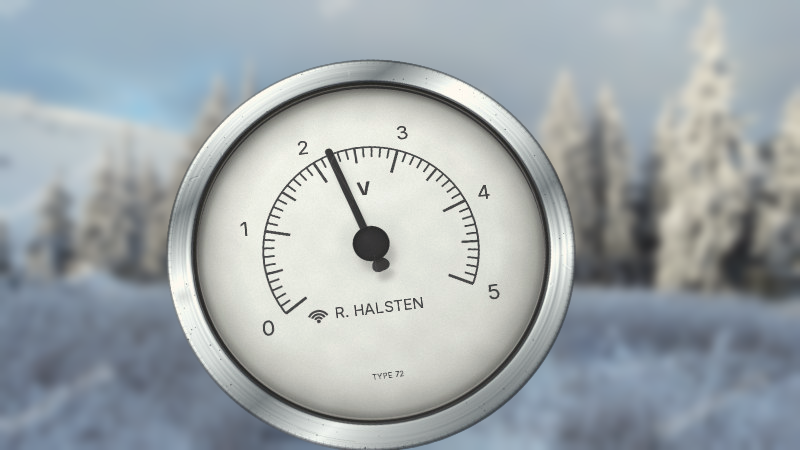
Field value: 2.2 V
